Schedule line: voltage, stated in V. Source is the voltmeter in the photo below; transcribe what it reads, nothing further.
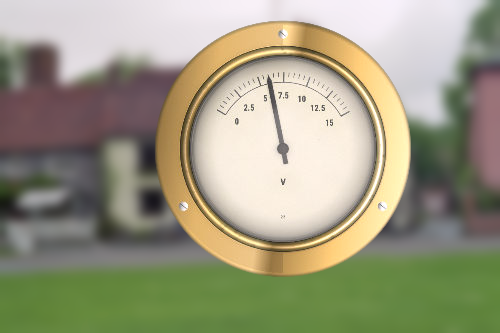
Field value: 6 V
